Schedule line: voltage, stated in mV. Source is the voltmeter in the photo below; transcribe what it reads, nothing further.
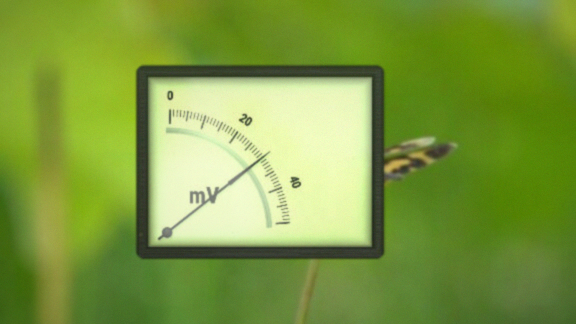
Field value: 30 mV
